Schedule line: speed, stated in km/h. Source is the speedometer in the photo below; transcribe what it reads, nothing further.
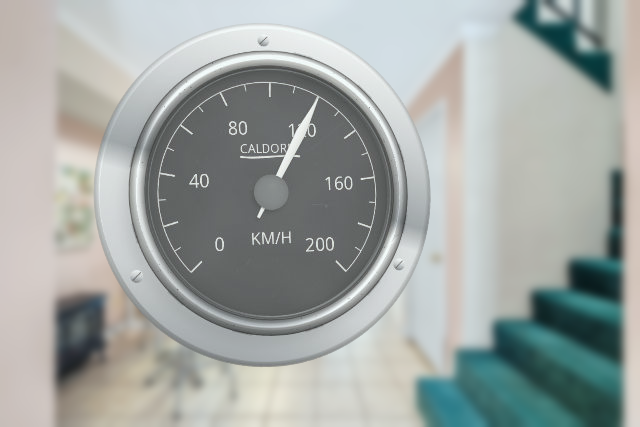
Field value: 120 km/h
